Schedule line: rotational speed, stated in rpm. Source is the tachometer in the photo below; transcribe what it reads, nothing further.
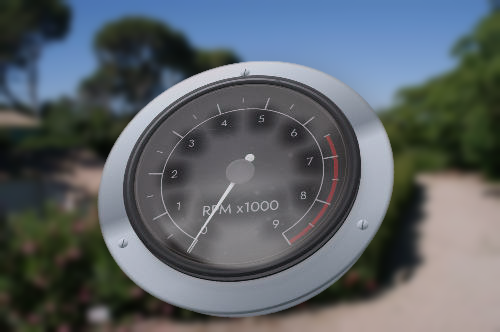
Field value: 0 rpm
